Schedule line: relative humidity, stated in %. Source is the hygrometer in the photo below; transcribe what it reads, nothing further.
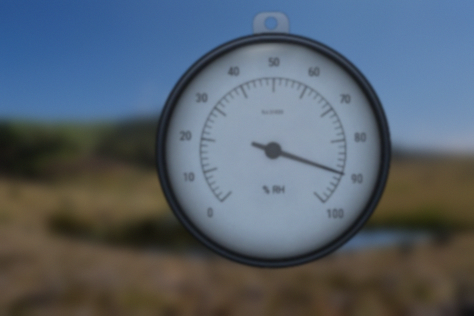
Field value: 90 %
